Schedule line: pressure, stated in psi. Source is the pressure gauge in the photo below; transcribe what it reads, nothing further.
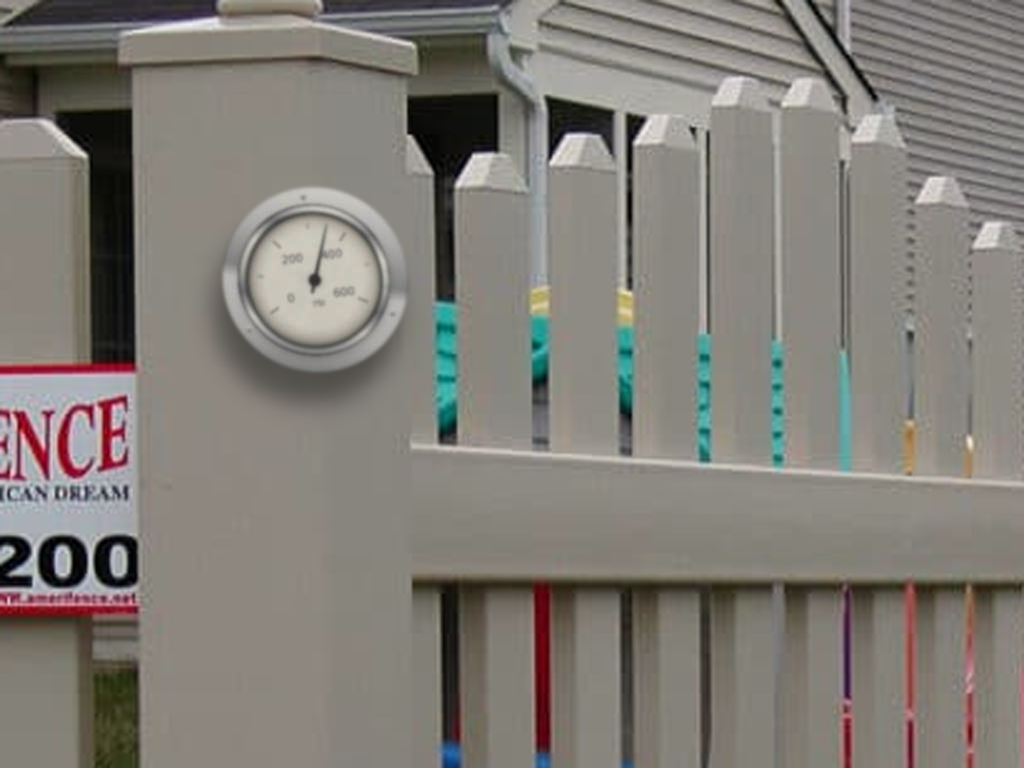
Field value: 350 psi
